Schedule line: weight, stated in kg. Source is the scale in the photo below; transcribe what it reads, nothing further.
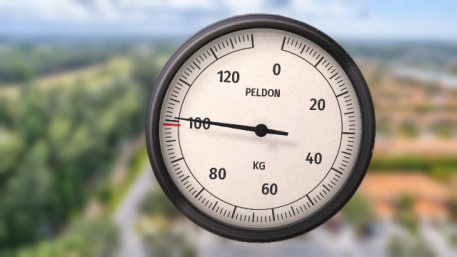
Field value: 101 kg
